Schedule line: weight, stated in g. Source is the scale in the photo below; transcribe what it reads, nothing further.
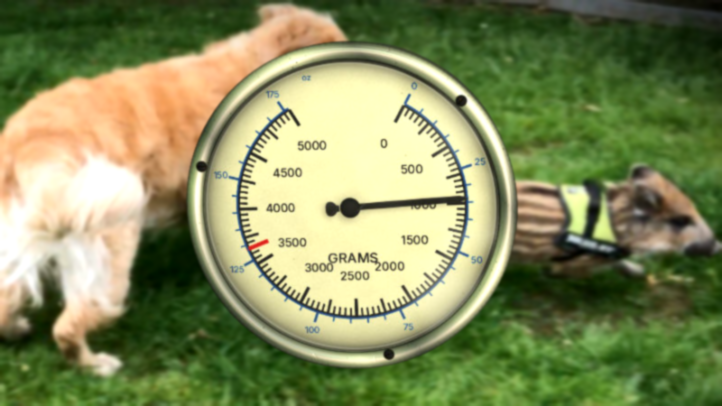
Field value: 950 g
